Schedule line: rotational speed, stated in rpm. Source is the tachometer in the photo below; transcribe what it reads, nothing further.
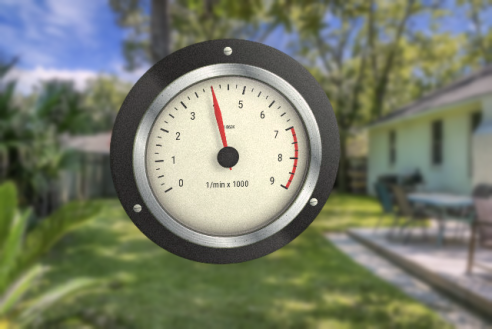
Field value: 4000 rpm
